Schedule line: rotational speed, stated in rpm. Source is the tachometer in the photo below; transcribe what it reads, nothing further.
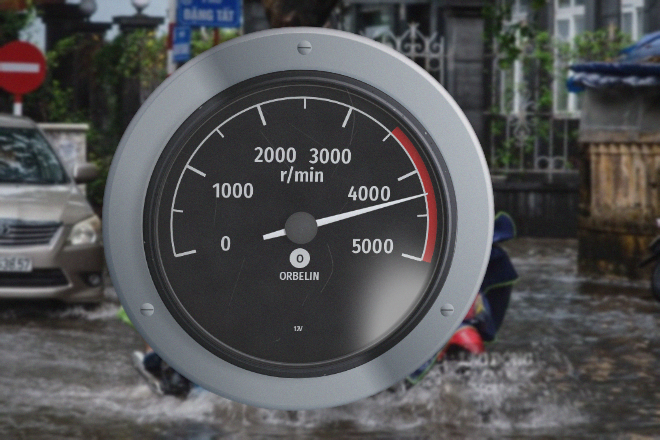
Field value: 4250 rpm
